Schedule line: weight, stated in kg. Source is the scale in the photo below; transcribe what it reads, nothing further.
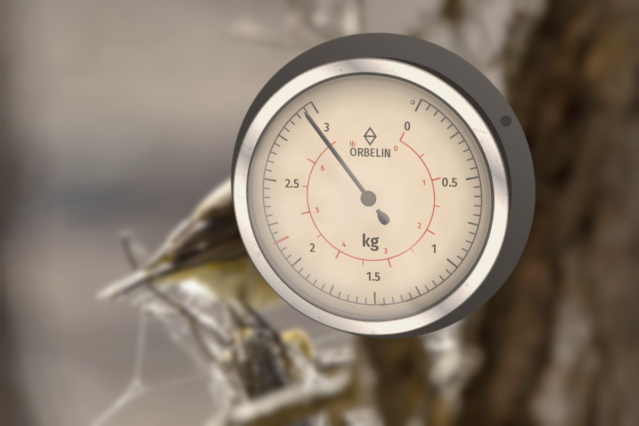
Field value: 2.95 kg
